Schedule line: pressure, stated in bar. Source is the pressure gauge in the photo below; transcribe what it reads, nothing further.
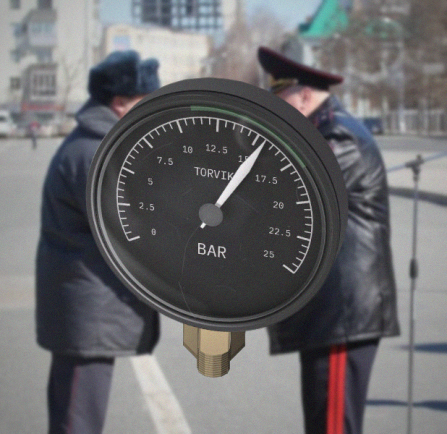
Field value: 15.5 bar
